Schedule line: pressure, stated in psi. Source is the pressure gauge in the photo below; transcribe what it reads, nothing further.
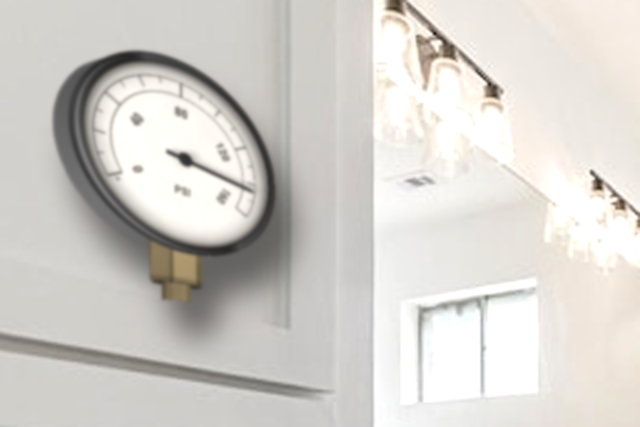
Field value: 145 psi
